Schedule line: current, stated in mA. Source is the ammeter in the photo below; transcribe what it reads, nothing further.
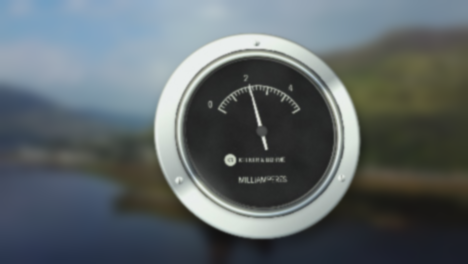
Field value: 2 mA
